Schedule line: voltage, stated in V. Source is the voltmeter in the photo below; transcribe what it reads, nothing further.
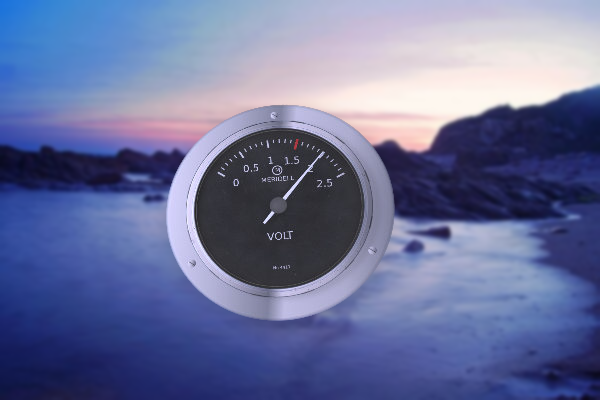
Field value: 2 V
